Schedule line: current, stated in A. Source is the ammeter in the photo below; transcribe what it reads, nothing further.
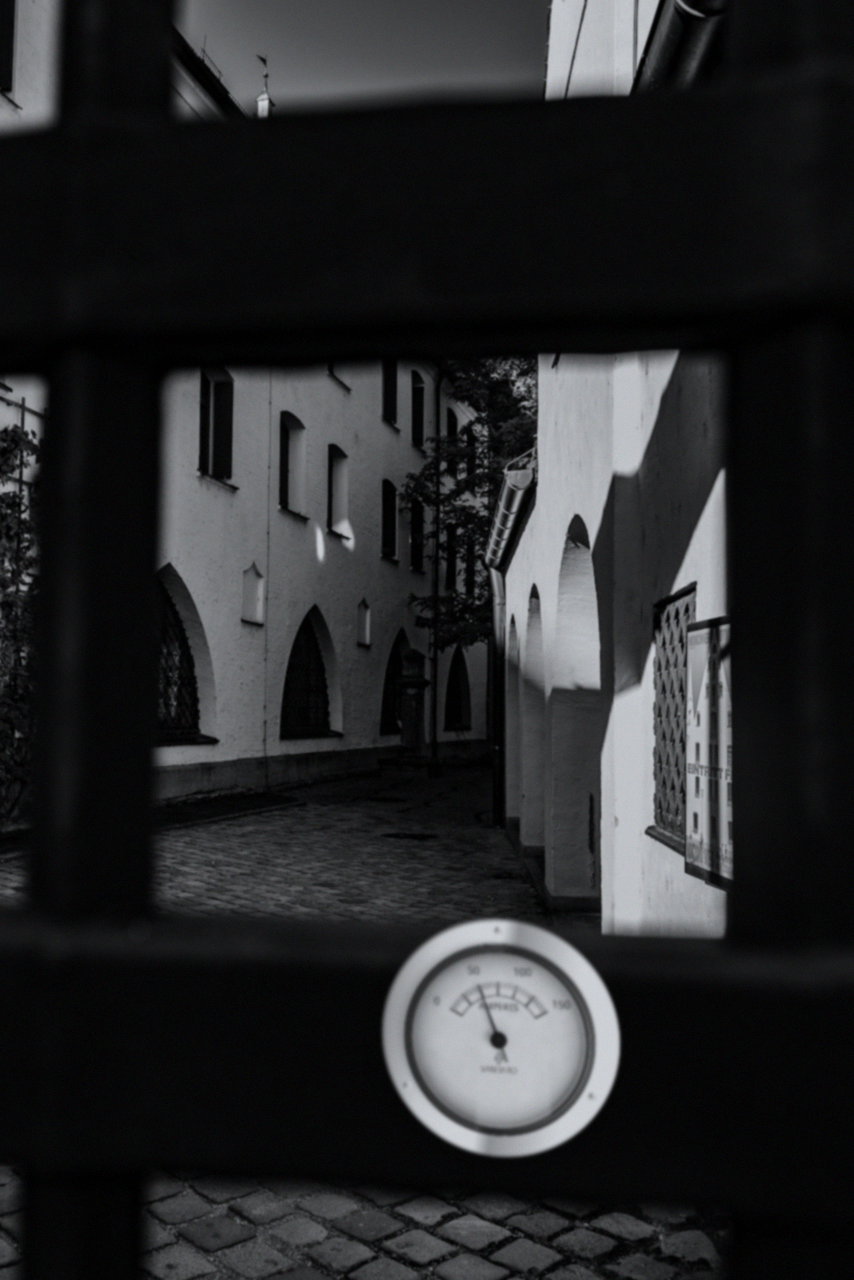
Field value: 50 A
